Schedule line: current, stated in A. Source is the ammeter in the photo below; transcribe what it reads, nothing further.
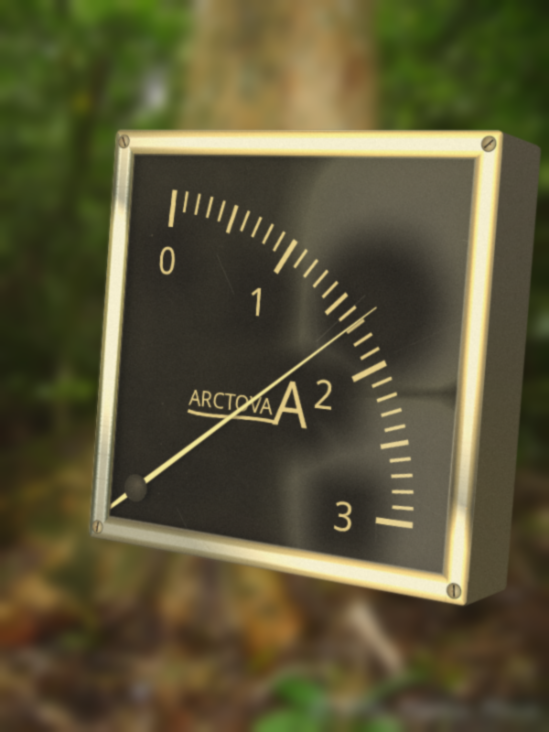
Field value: 1.7 A
